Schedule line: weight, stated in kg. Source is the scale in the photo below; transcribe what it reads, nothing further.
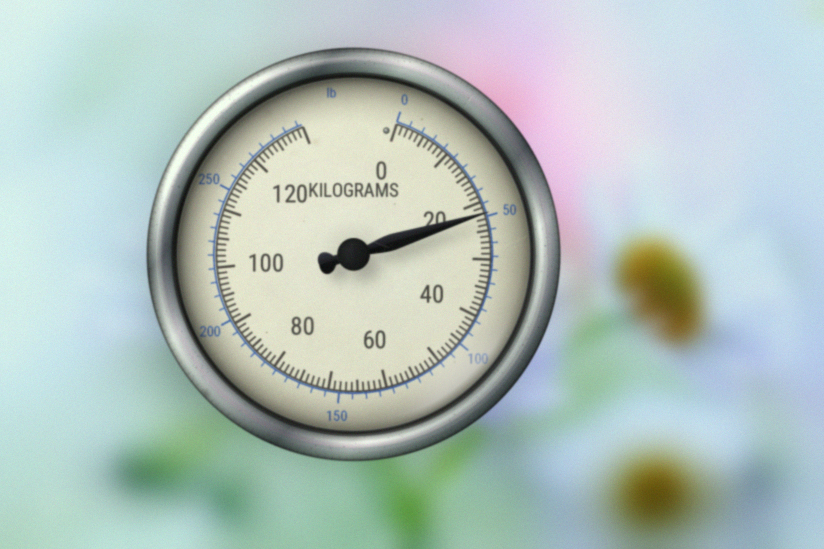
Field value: 22 kg
